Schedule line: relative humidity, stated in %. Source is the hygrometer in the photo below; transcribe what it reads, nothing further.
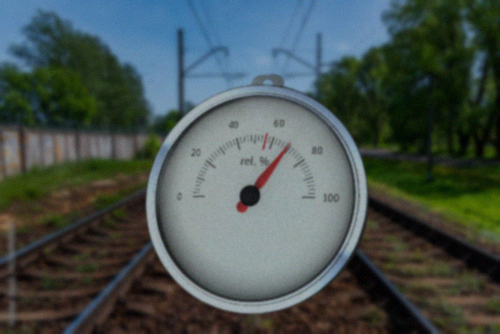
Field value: 70 %
